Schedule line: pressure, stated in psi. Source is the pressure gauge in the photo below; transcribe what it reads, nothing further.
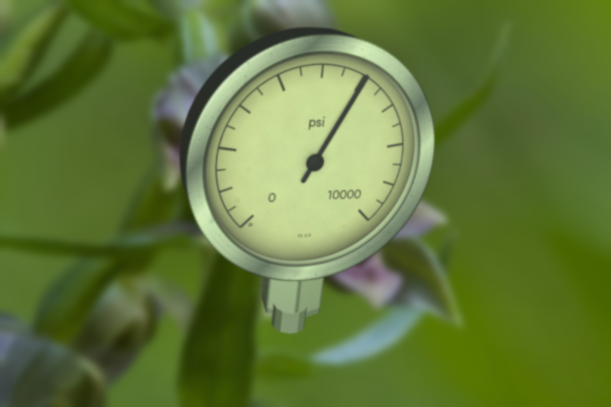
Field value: 6000 psi
